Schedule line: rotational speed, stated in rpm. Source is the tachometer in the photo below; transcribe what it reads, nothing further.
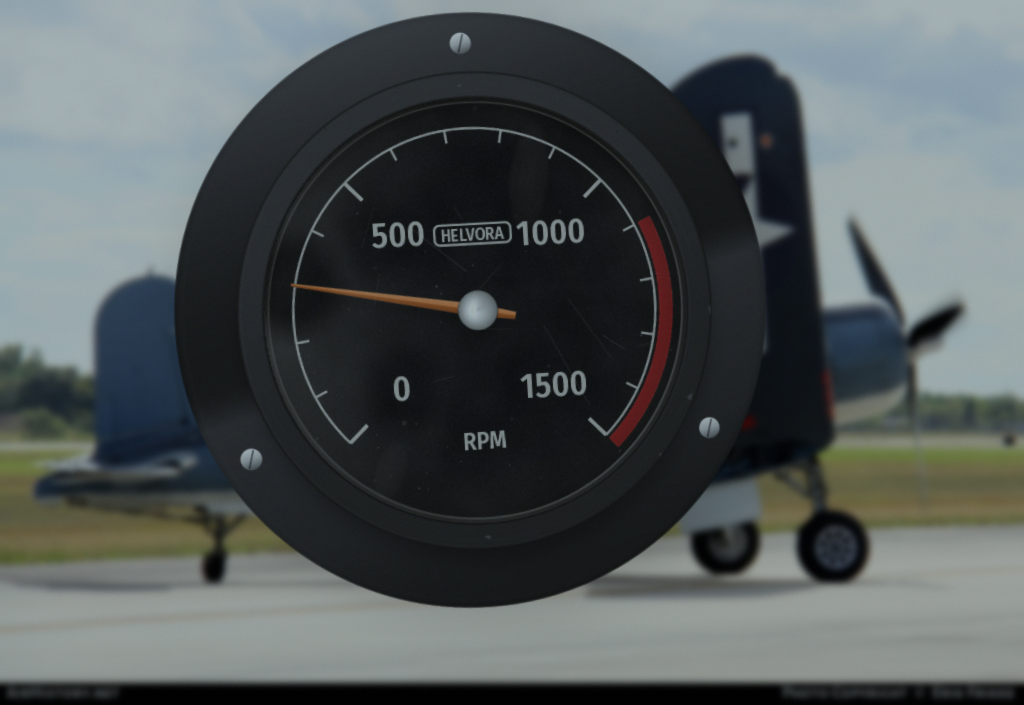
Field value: 300 rpm
